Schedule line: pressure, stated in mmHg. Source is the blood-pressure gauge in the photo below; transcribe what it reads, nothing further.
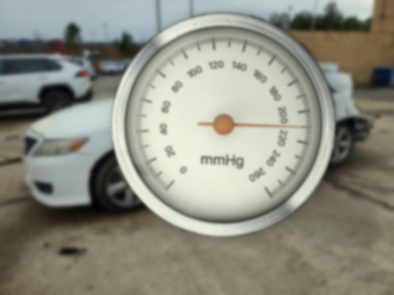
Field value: 210 mmHg
